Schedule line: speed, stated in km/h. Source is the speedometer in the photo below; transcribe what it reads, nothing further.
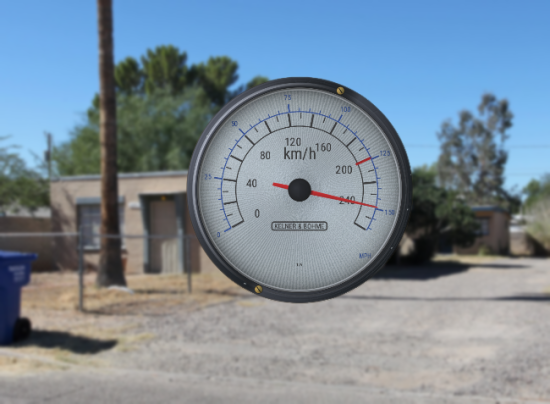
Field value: 240 km/h
